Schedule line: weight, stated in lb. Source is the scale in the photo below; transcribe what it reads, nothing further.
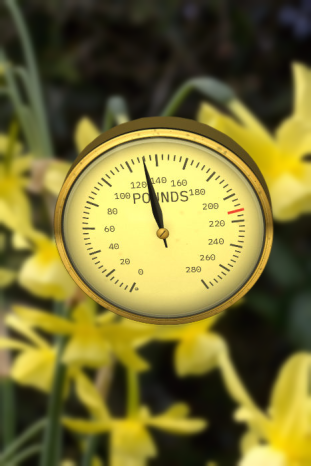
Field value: 132 lb
